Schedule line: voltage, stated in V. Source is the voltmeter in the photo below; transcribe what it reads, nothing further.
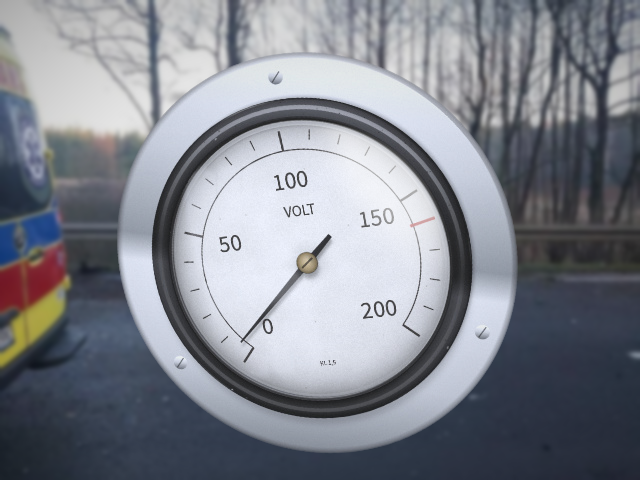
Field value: 5 V
